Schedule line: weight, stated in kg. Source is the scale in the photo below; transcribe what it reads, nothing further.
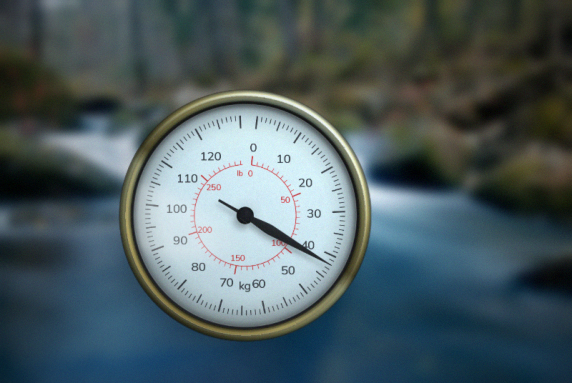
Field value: 42 kg
